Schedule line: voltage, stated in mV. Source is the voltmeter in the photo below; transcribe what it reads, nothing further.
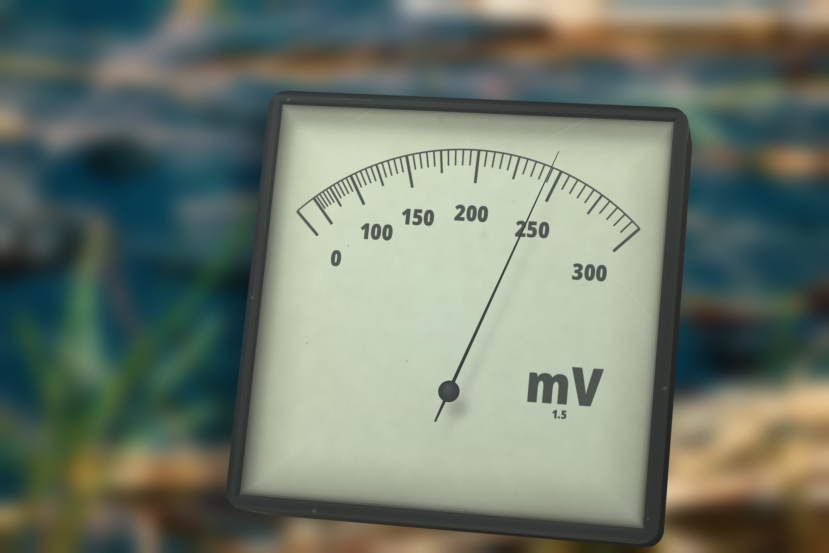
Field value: 245 mV
